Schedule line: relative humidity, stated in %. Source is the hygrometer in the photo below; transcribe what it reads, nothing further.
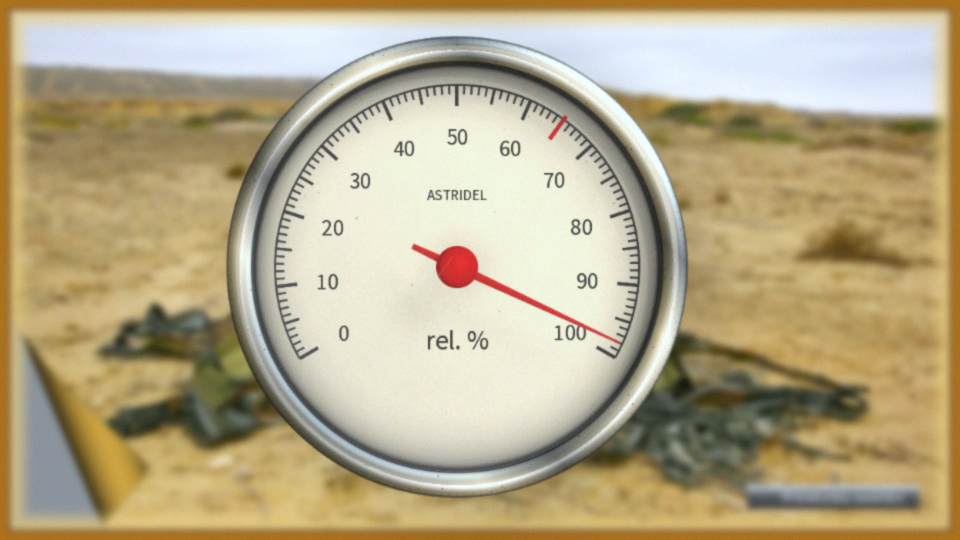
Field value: 98 %
